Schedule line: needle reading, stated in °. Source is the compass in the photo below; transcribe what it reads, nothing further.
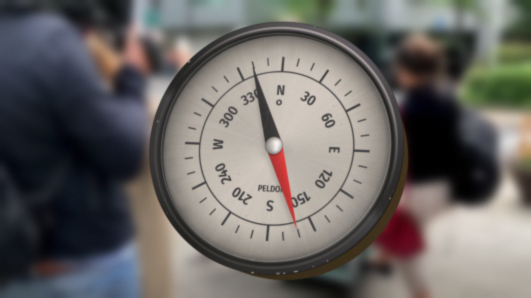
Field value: 160 °
